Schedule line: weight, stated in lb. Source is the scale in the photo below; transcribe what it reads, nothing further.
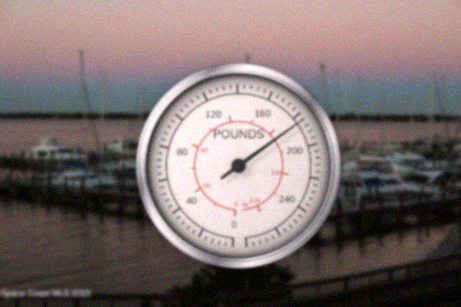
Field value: 184 lb
